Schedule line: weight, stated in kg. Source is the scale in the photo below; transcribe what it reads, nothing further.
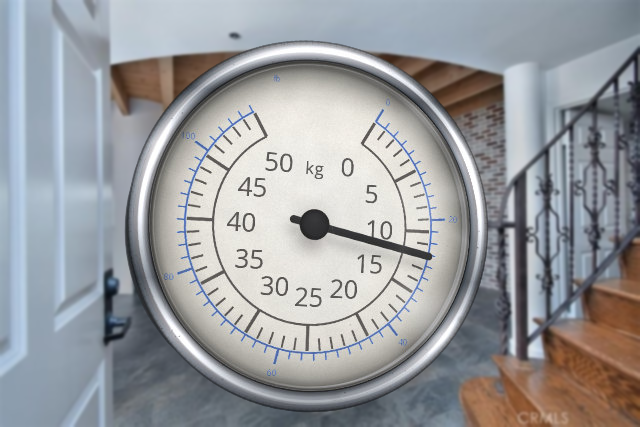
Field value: 12 kg
